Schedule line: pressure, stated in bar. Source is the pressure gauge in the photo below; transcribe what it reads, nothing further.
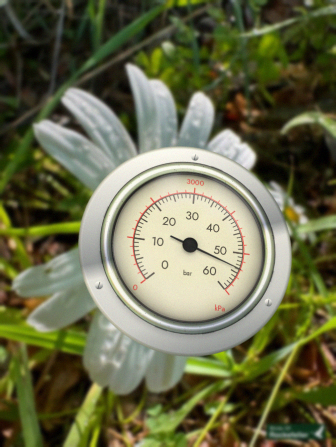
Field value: 54 bar
